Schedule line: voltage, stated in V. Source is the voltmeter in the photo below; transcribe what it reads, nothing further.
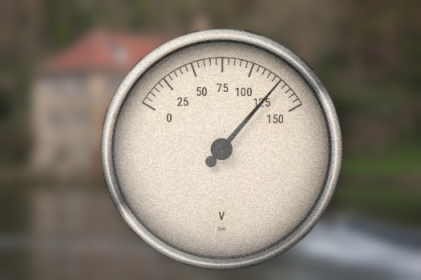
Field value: 125 V
